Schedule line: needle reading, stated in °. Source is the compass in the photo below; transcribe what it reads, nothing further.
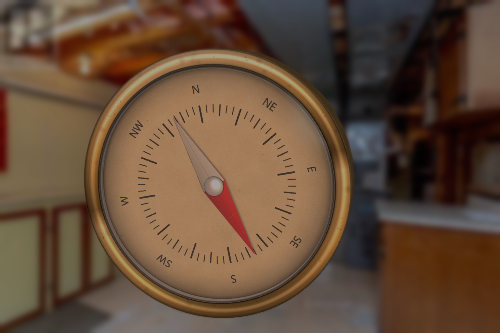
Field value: 160 °
